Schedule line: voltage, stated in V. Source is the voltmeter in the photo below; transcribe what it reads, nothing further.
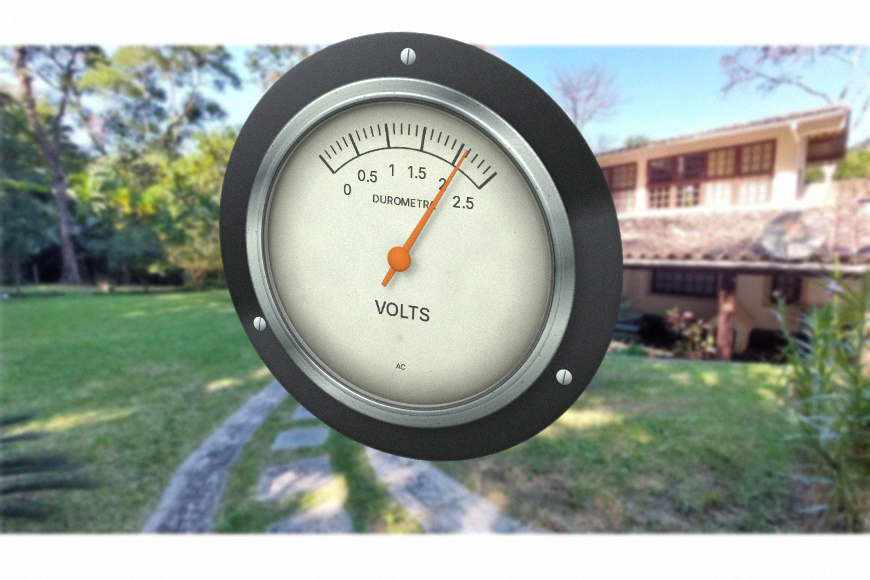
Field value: 2.1 V
